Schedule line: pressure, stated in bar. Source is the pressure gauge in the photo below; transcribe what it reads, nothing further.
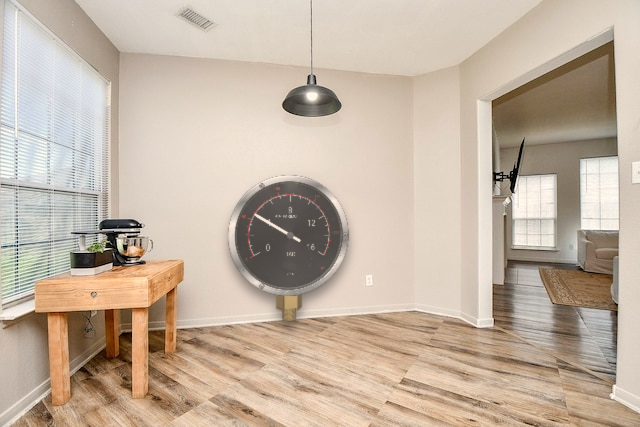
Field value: 4 bar
